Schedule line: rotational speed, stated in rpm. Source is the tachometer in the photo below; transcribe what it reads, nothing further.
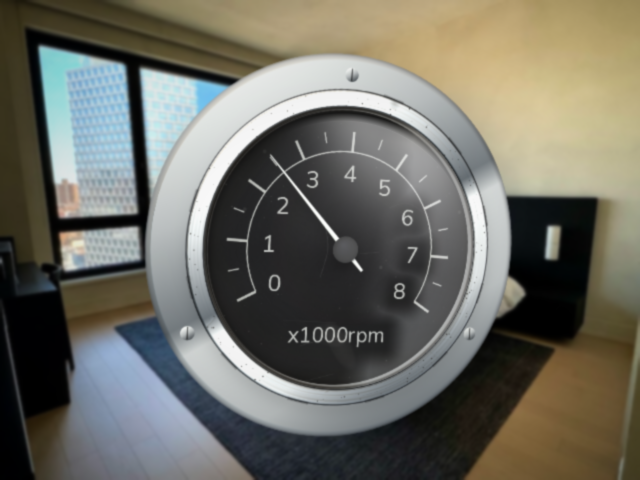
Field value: 2500 rpm
